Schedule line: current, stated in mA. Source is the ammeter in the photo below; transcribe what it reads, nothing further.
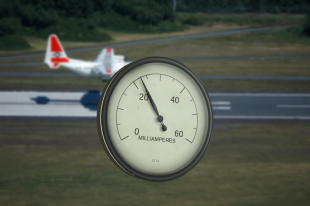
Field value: 22.5 mA
